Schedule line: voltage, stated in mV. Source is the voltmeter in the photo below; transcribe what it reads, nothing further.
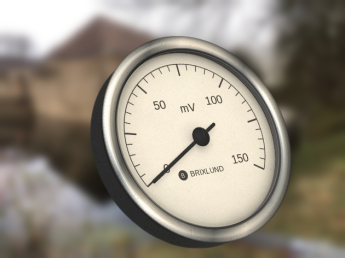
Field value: 0 mV
